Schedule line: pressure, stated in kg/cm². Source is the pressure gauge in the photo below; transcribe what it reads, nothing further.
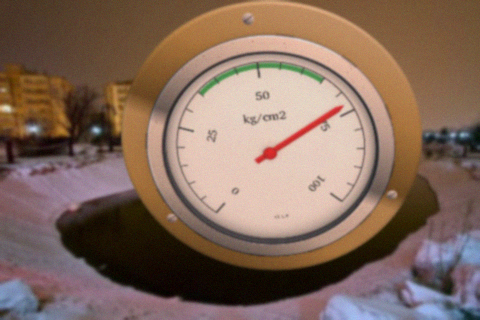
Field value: 72.5 kg/cm²
